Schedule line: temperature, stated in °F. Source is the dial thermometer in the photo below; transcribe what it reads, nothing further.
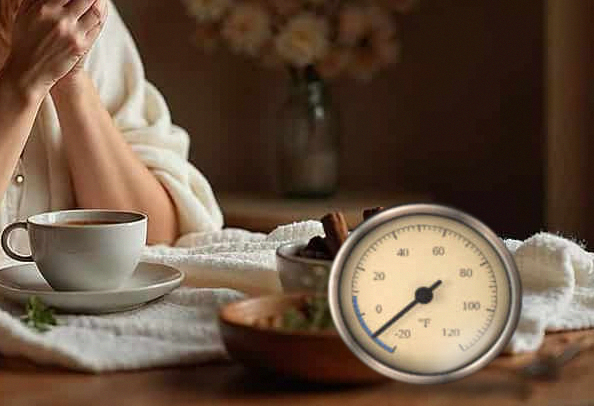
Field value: -10 °F
